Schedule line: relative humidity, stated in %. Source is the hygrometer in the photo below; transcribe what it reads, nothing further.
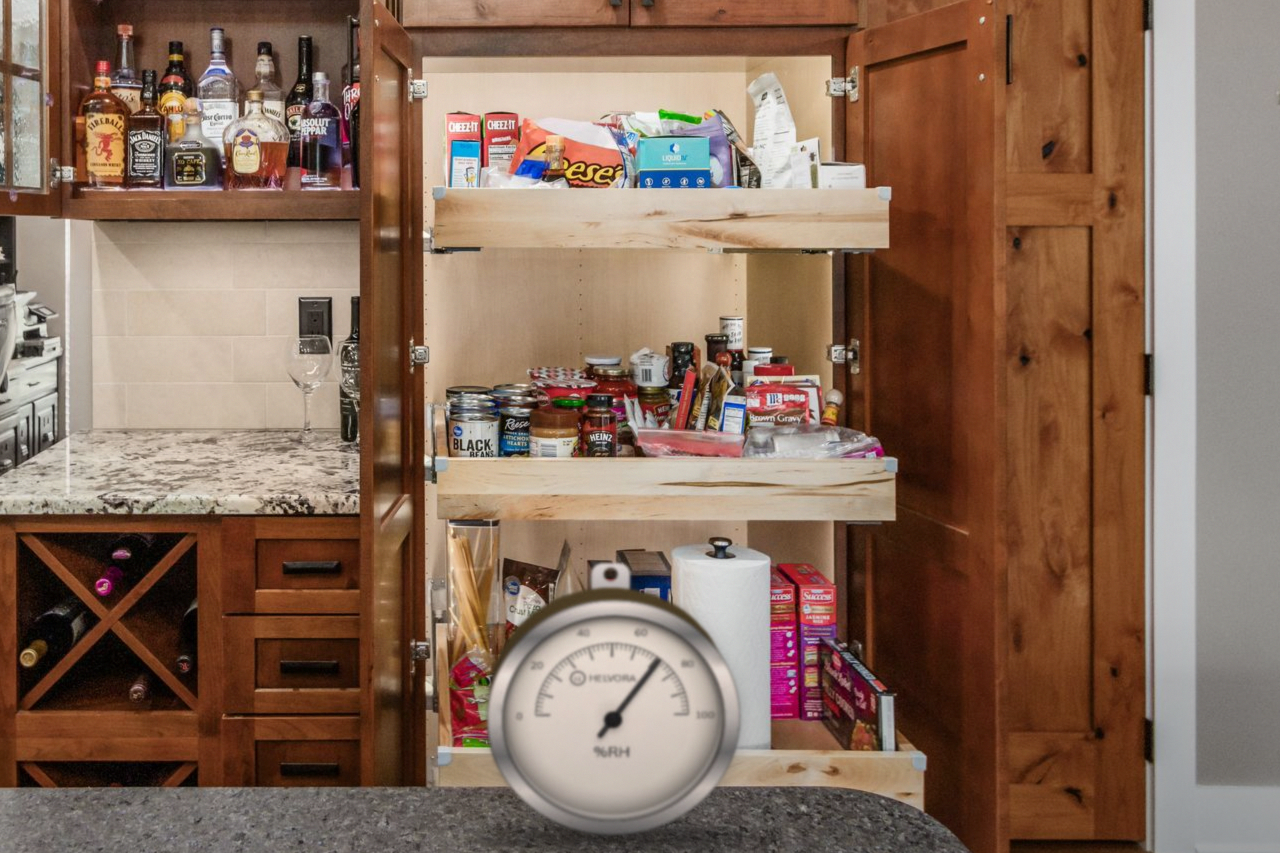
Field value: 70 %
